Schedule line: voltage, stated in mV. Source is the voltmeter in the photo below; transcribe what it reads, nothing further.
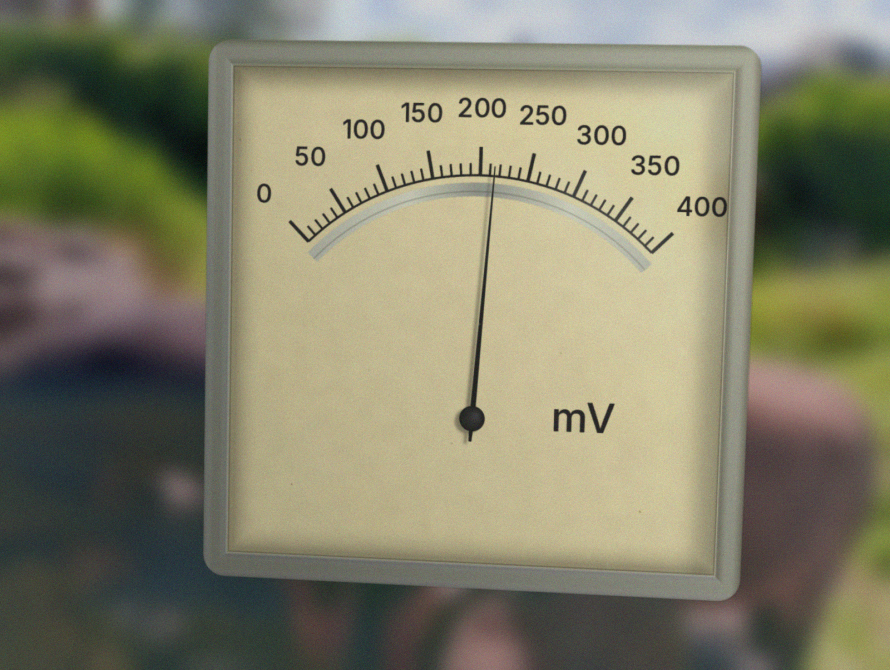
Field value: 215 mV
